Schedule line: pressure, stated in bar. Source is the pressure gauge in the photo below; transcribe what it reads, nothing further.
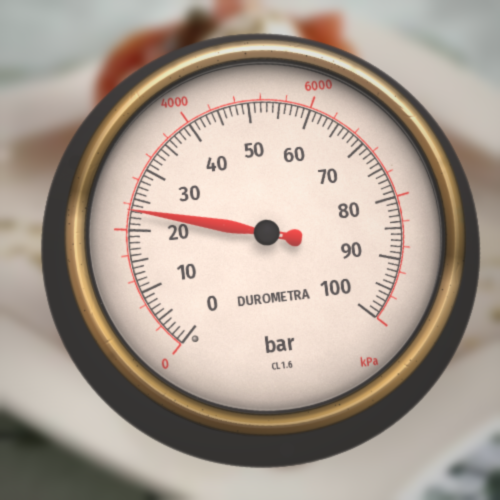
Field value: 23 bar
